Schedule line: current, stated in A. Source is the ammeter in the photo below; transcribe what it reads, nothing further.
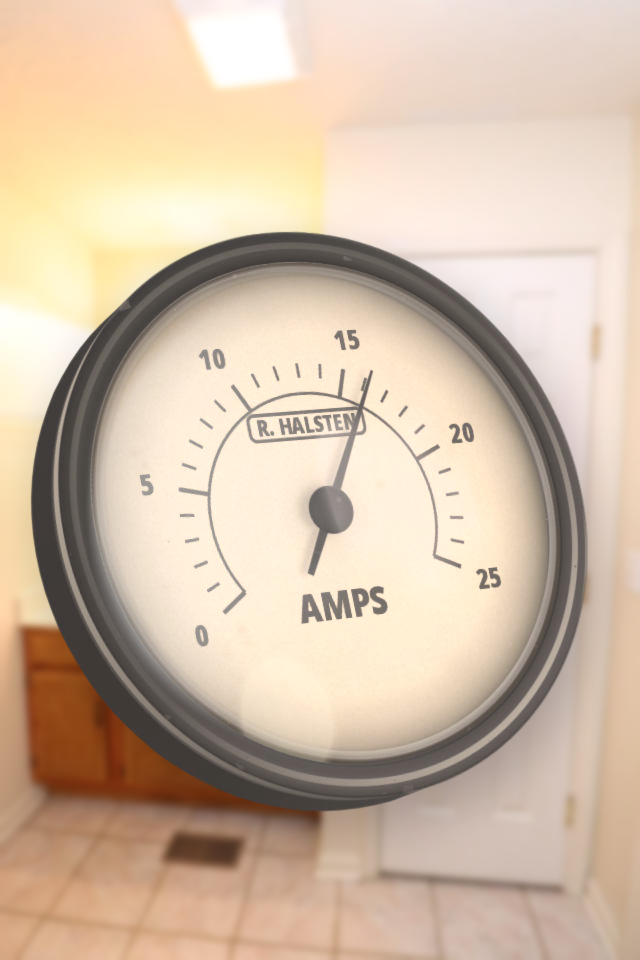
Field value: 16 A
